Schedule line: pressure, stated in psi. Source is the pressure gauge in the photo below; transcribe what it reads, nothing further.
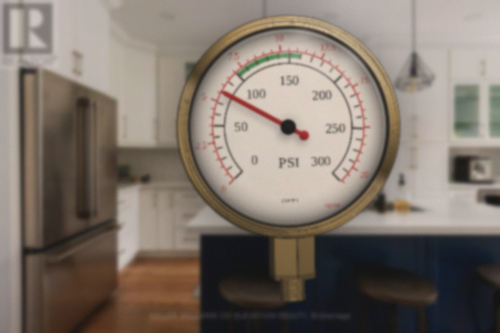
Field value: 80 psi
